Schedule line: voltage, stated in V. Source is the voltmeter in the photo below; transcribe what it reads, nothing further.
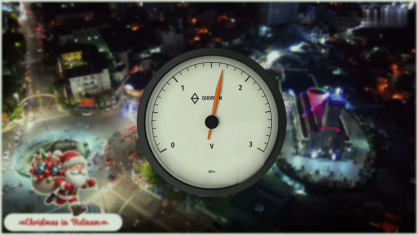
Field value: 1.65 V
